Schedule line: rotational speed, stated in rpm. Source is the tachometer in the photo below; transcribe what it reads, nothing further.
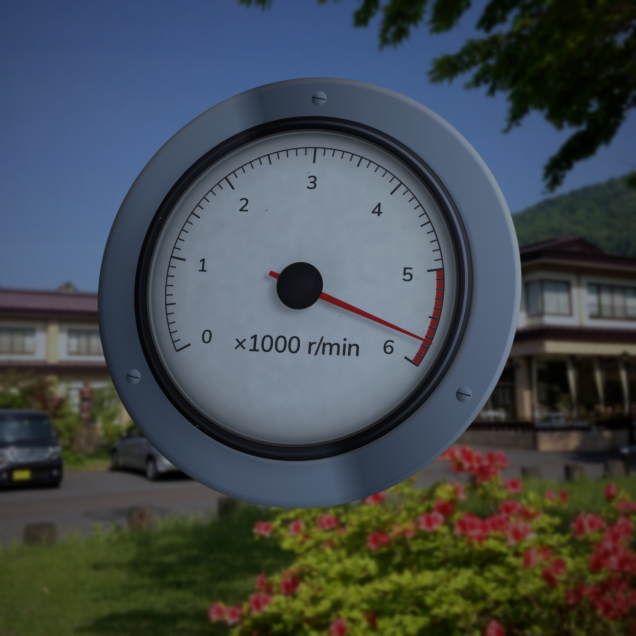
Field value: 5750 rpm
